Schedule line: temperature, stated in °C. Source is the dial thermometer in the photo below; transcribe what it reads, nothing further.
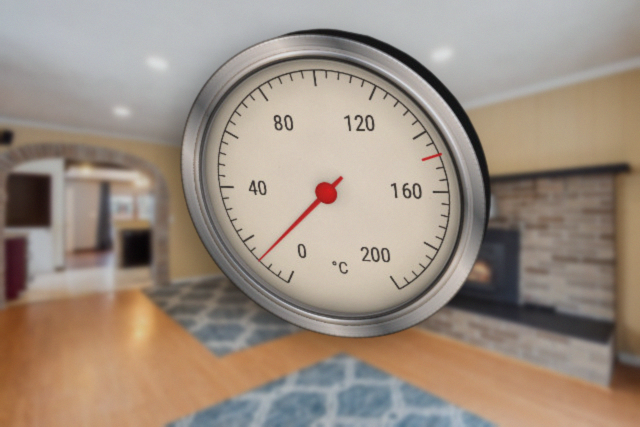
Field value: 12 °C
